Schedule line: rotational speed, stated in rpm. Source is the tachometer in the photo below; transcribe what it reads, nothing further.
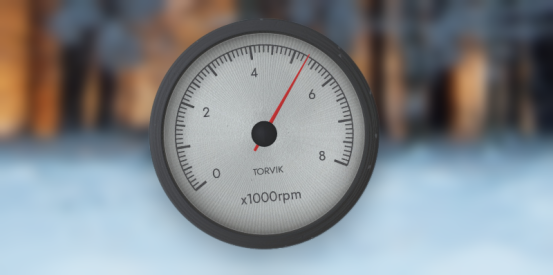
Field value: 5300 rpm
